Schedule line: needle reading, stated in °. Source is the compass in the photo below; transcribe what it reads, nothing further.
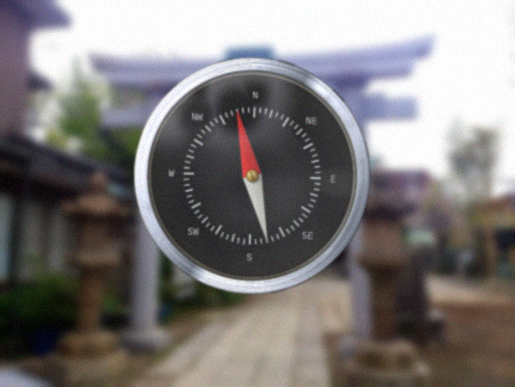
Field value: 345 °
